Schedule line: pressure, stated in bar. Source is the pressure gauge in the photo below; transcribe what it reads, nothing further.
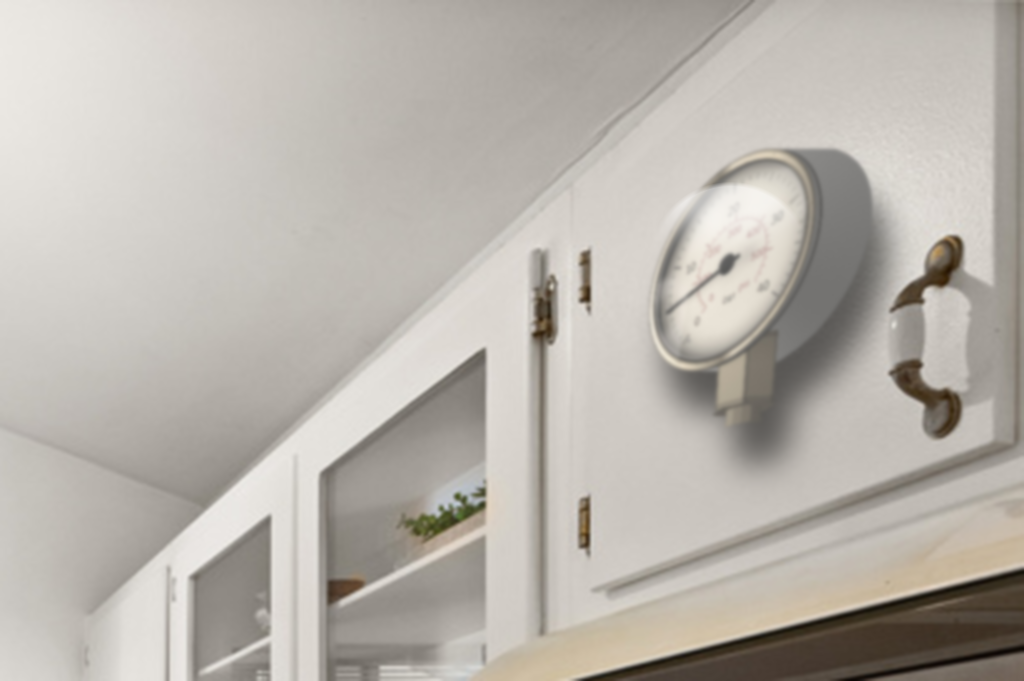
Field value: 5 bar
